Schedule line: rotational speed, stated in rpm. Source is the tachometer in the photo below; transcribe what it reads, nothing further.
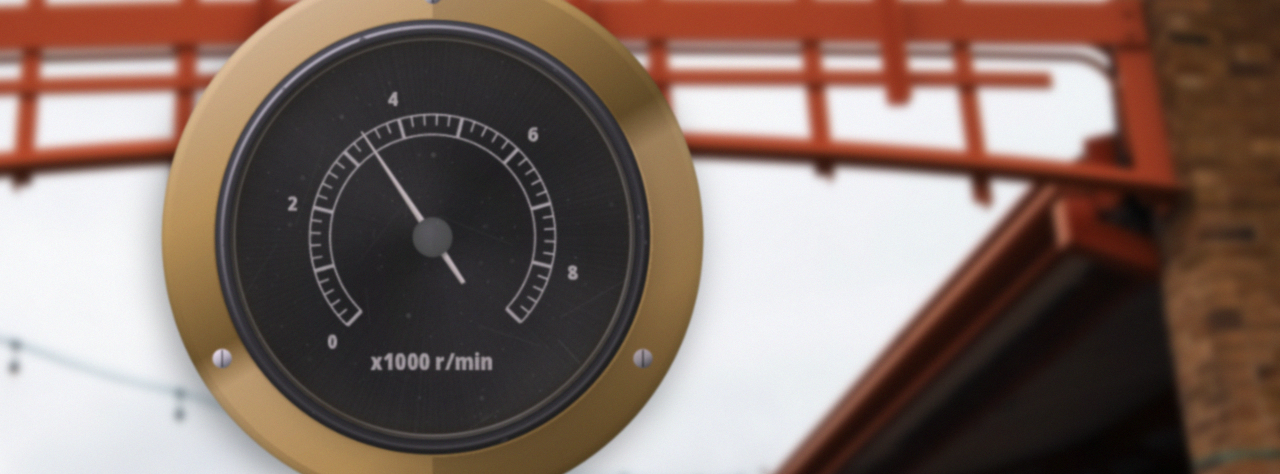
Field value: 3400 rpm
